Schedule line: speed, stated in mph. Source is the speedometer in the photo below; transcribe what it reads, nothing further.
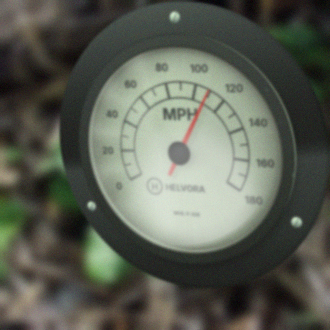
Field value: 110 mph
